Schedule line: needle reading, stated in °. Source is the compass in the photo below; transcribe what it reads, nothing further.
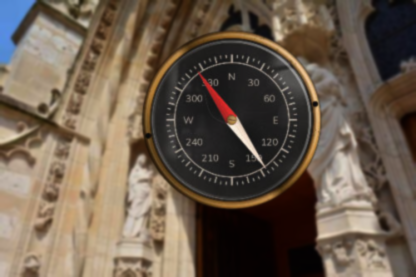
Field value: 325 °
